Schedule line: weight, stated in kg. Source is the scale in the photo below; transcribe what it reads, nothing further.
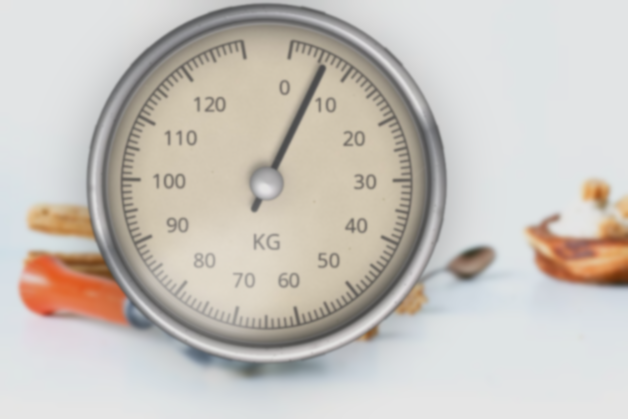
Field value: 6 kg
